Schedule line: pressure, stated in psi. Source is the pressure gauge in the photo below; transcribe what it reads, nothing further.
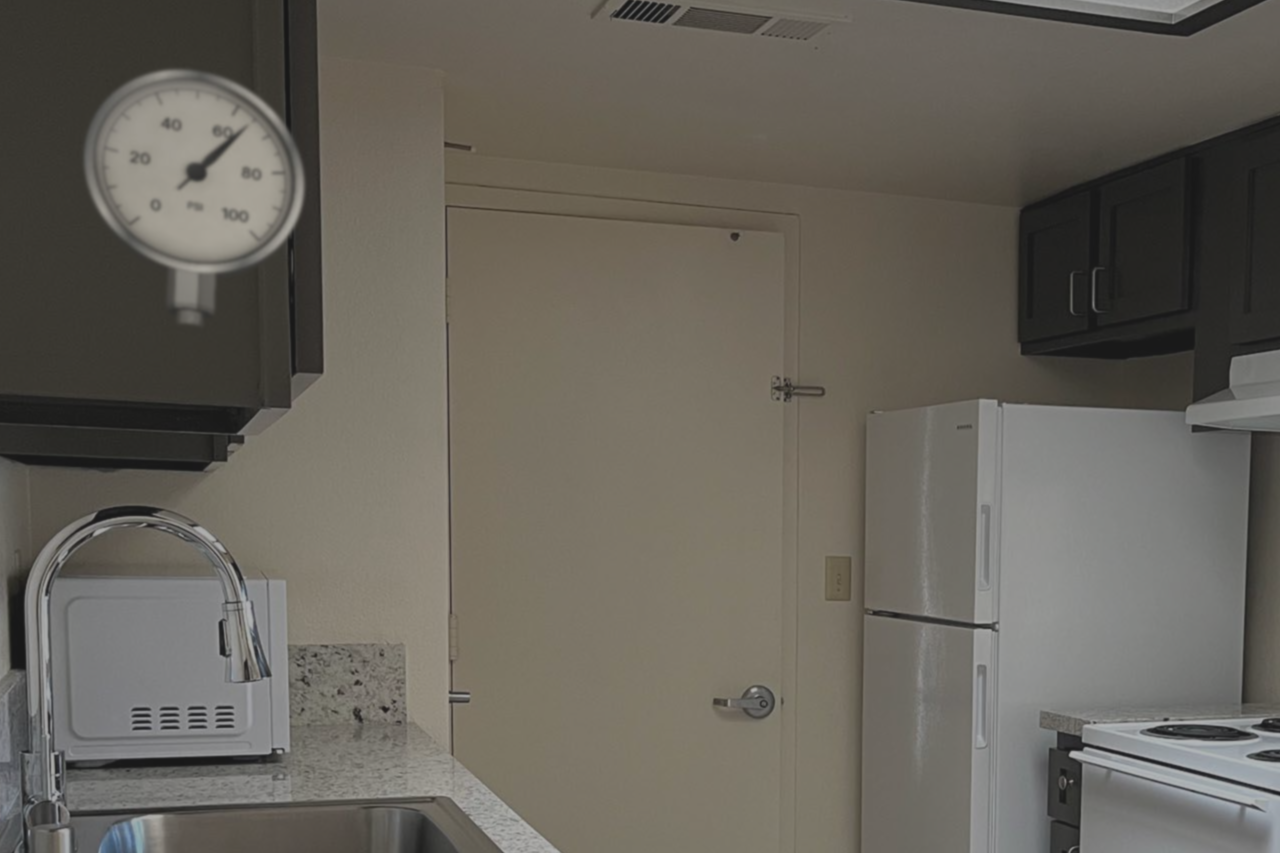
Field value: 65 psi
